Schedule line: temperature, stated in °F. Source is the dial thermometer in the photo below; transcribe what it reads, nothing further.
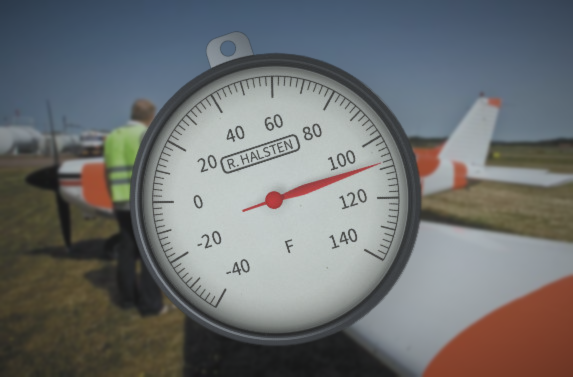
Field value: 108 °F
